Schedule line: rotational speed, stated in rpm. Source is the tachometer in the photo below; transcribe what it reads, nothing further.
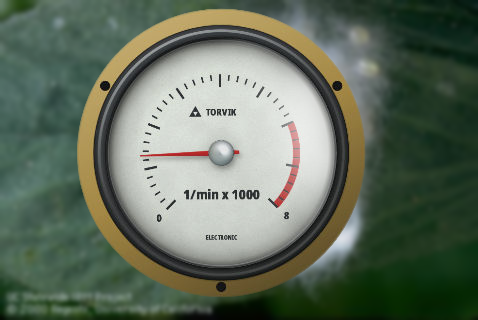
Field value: 1300 rpm
